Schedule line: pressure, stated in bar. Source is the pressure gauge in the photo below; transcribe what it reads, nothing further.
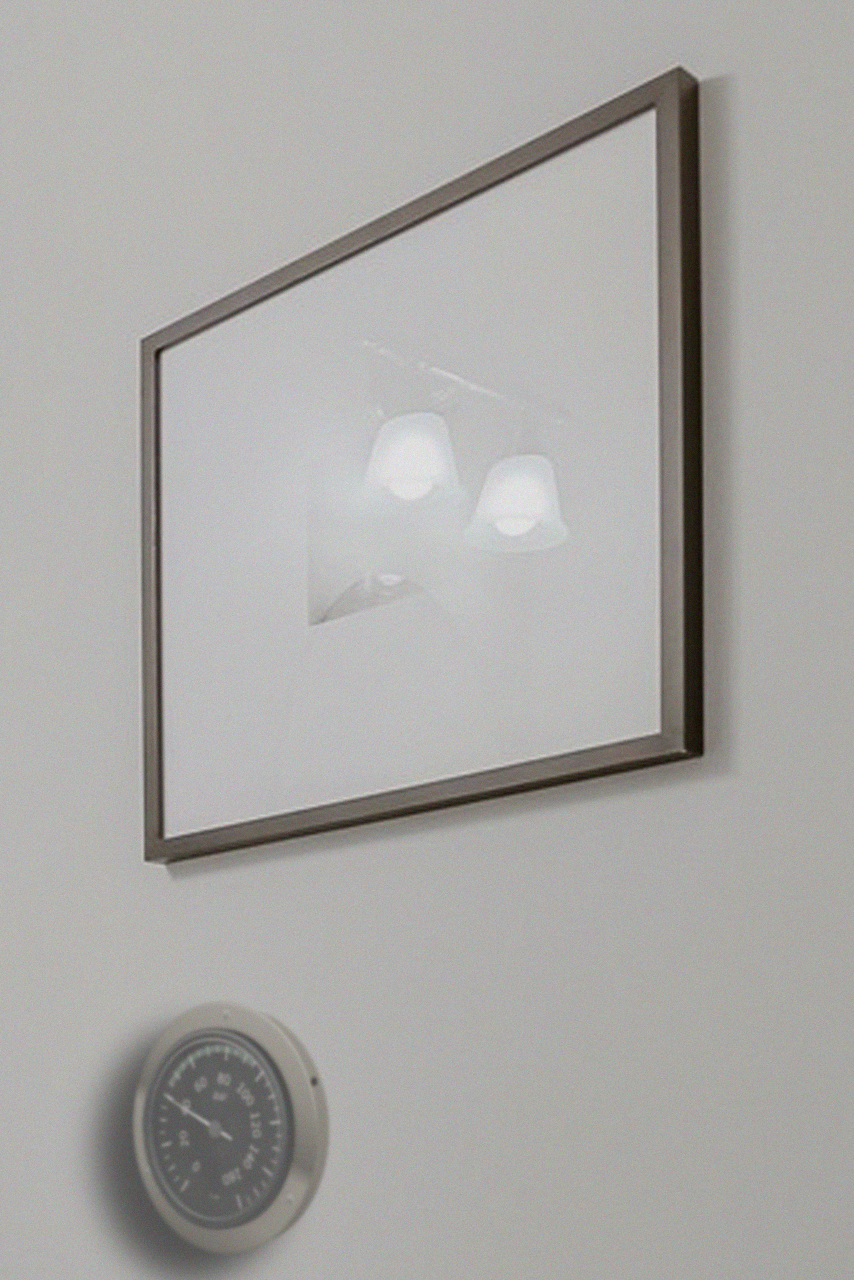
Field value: 40 bar
